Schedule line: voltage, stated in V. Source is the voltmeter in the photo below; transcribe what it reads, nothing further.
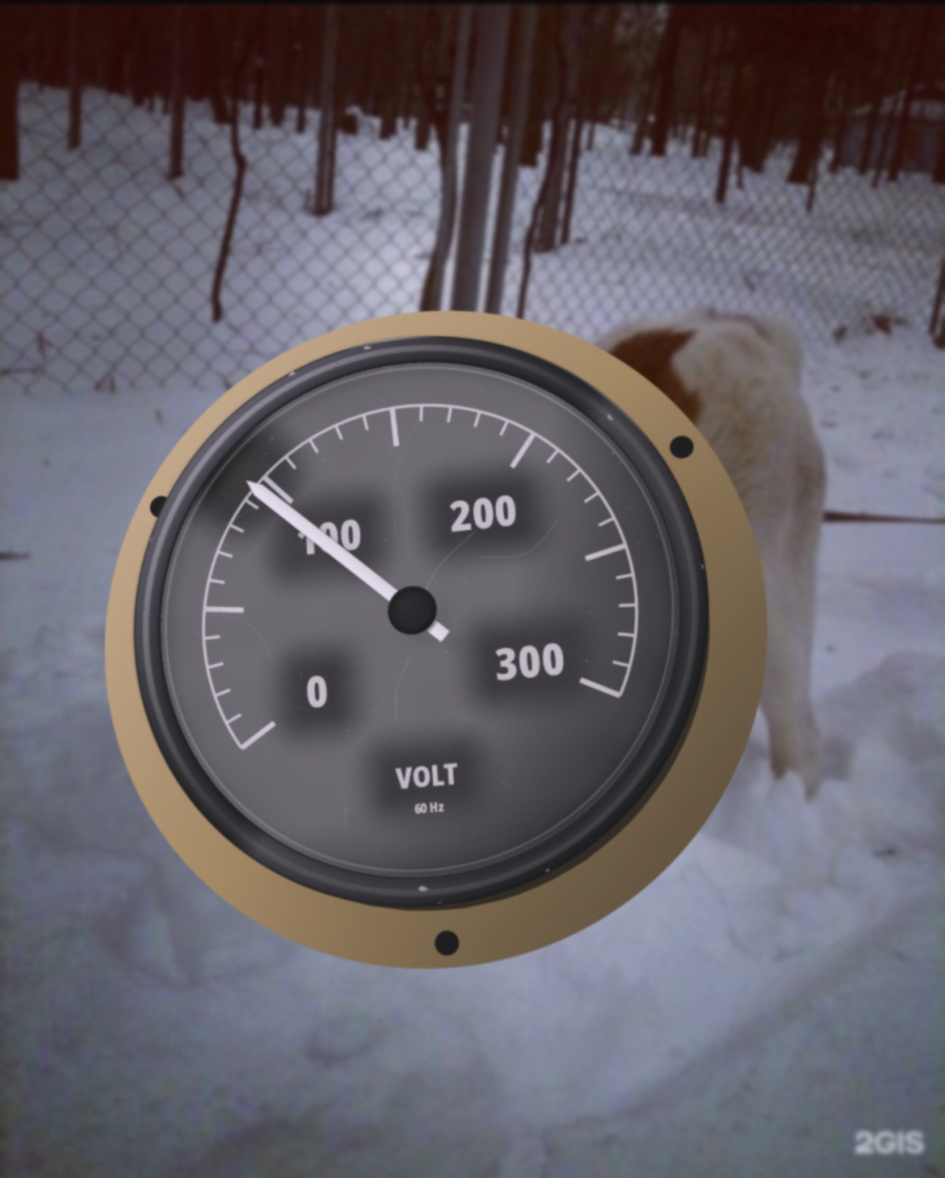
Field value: 95 V
